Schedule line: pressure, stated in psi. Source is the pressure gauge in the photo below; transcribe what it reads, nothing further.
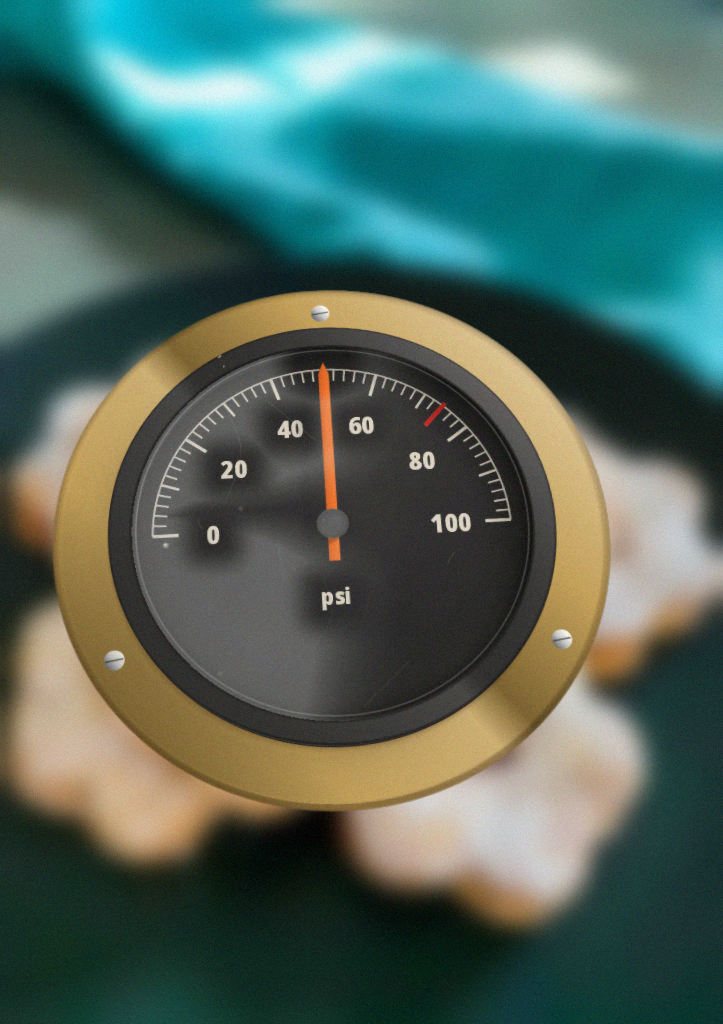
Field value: 50 psi
